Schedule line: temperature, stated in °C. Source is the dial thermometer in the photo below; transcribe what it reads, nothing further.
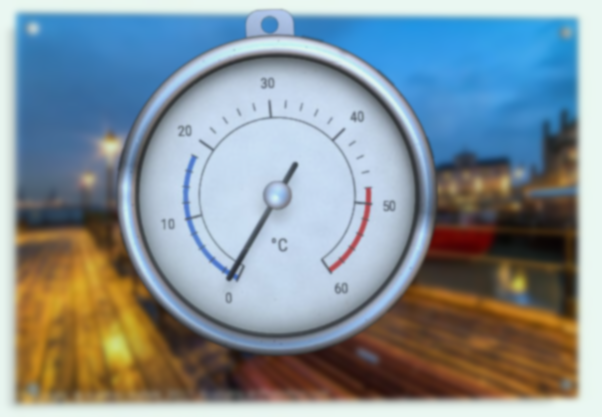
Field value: 1 °C
